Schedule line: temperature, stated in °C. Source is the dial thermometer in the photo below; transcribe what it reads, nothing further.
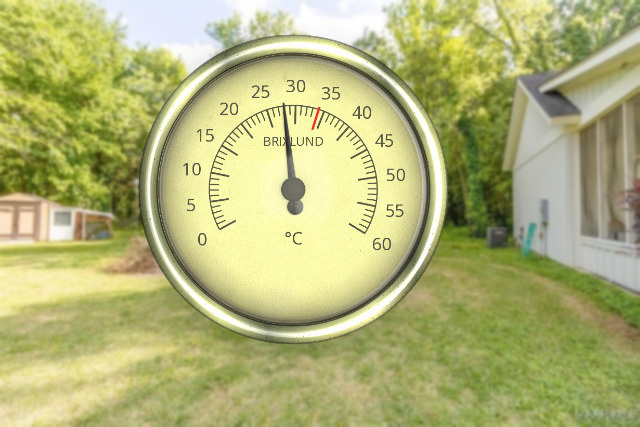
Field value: 28 °C
